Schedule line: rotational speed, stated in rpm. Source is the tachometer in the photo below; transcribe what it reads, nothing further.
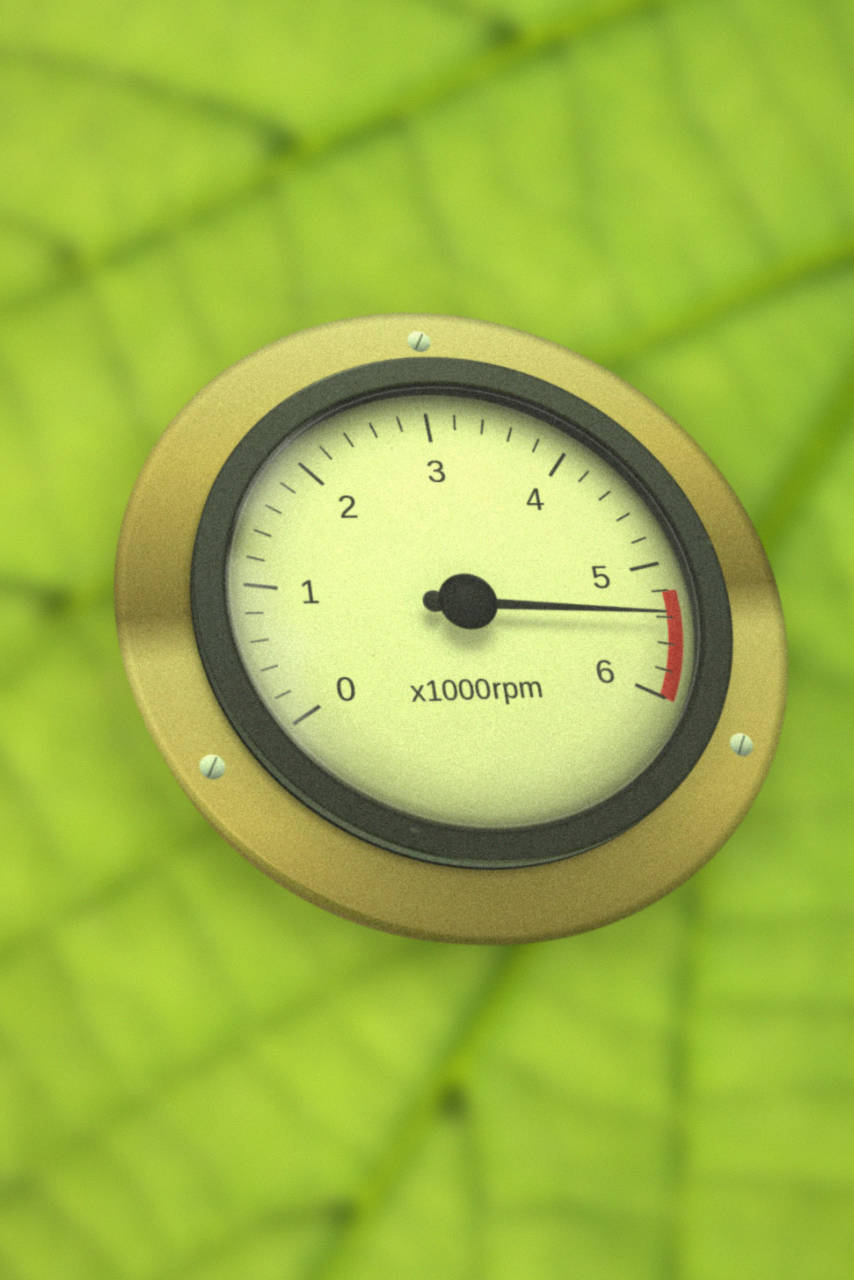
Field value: 5400 rpm
